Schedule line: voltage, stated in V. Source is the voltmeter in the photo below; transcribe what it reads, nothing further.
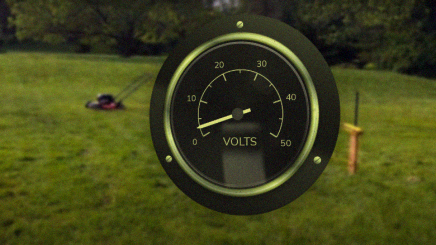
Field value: 2.5 V
